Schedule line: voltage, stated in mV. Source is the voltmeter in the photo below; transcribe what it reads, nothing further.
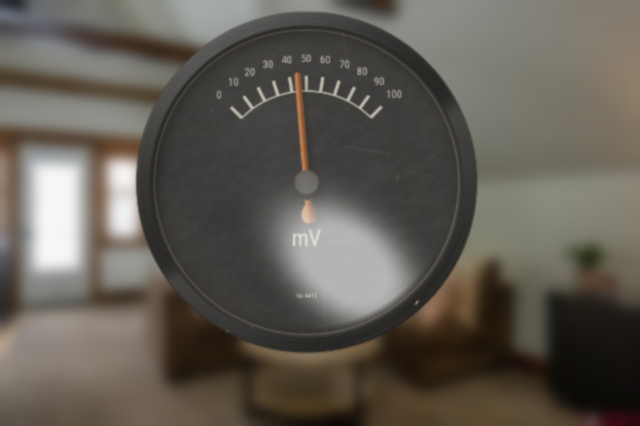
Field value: 45 mV
